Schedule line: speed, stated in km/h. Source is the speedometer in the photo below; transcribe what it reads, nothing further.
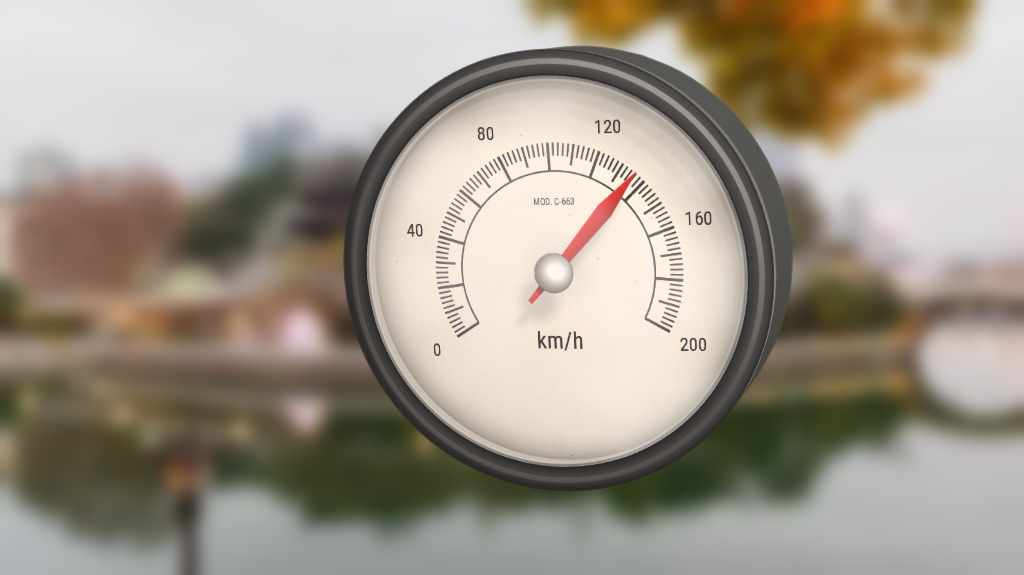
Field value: 136 km/h
